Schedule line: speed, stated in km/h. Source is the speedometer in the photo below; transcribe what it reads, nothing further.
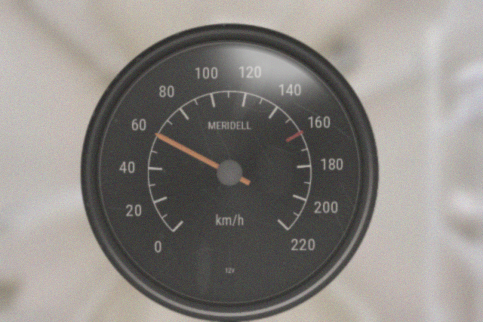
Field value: 60 km/h
